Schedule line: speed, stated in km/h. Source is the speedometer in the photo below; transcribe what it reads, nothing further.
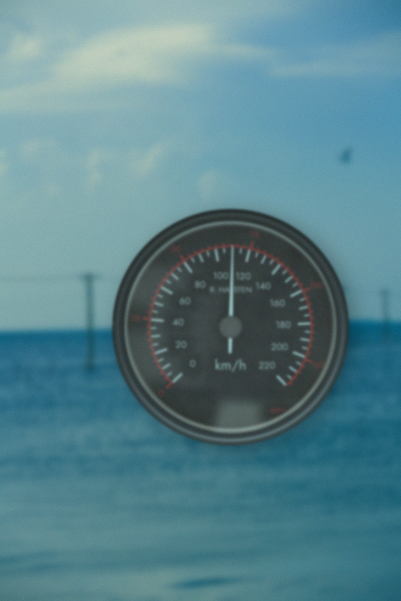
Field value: 110 km/h
